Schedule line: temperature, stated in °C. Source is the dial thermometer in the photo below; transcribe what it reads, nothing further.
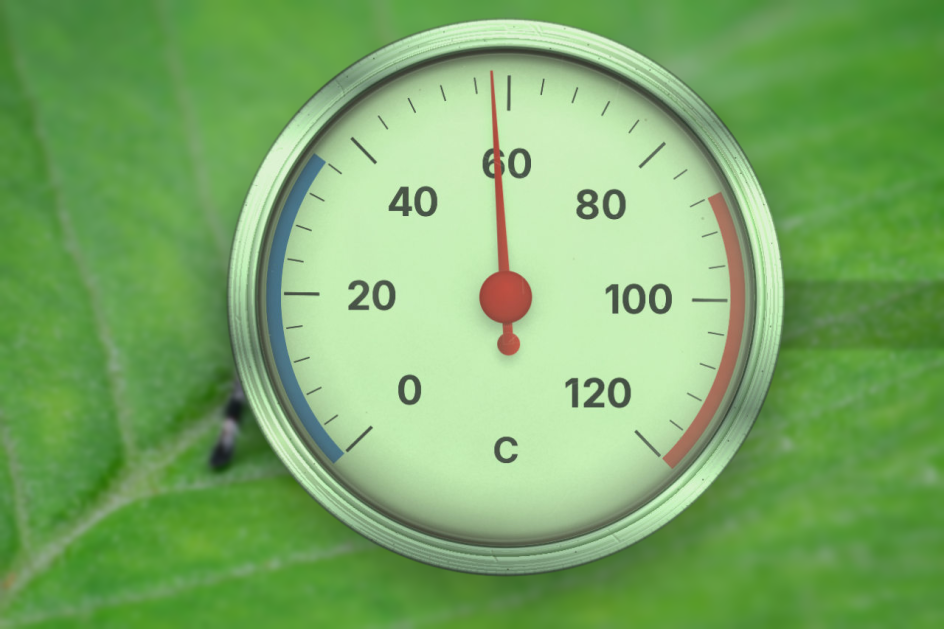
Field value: 58 °C
